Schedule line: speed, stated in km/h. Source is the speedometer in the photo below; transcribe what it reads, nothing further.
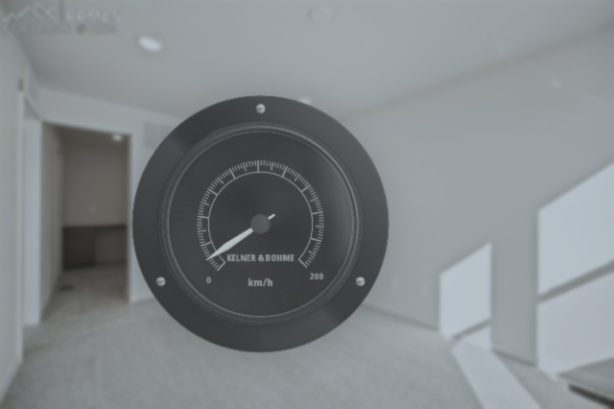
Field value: 10 km/h
